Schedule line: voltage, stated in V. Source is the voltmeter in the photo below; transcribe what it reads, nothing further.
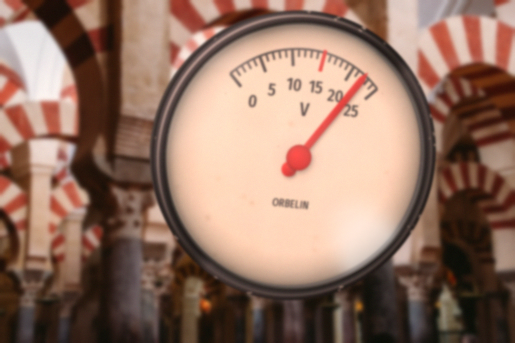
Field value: 22 V
